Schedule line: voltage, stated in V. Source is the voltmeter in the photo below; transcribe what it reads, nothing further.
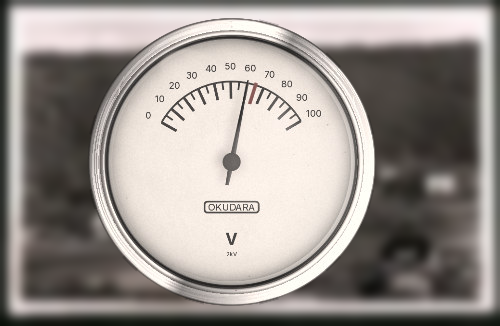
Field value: 60 V
